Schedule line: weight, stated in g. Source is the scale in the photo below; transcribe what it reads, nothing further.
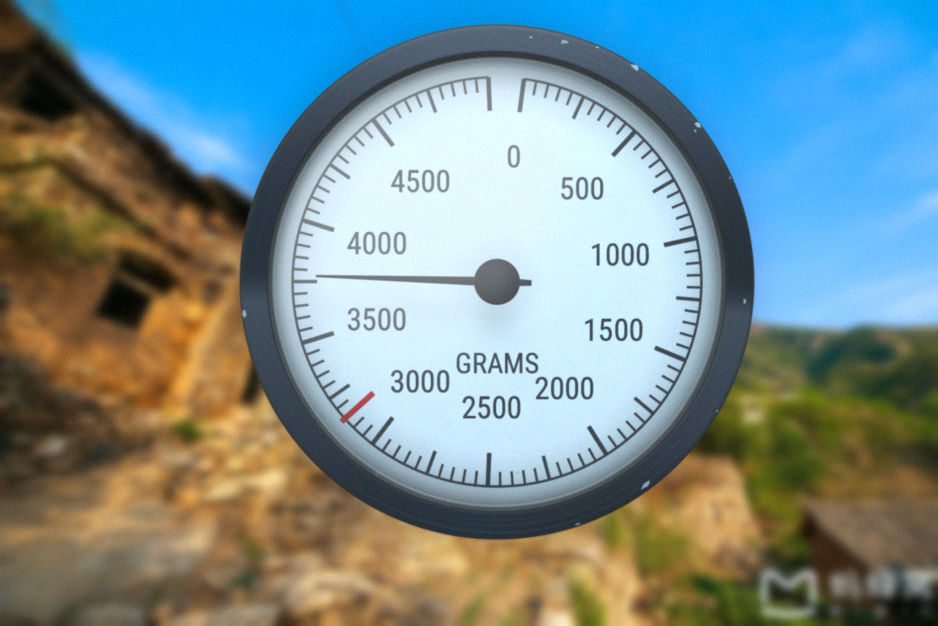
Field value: 3775 g
